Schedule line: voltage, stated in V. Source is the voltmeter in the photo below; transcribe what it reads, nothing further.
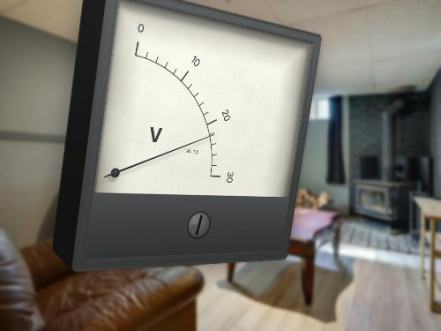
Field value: 22 V
